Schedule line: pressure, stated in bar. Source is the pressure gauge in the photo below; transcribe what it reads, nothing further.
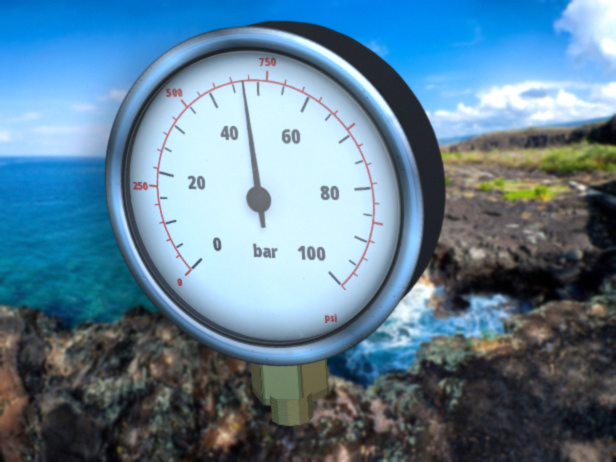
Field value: 47.5 bar
